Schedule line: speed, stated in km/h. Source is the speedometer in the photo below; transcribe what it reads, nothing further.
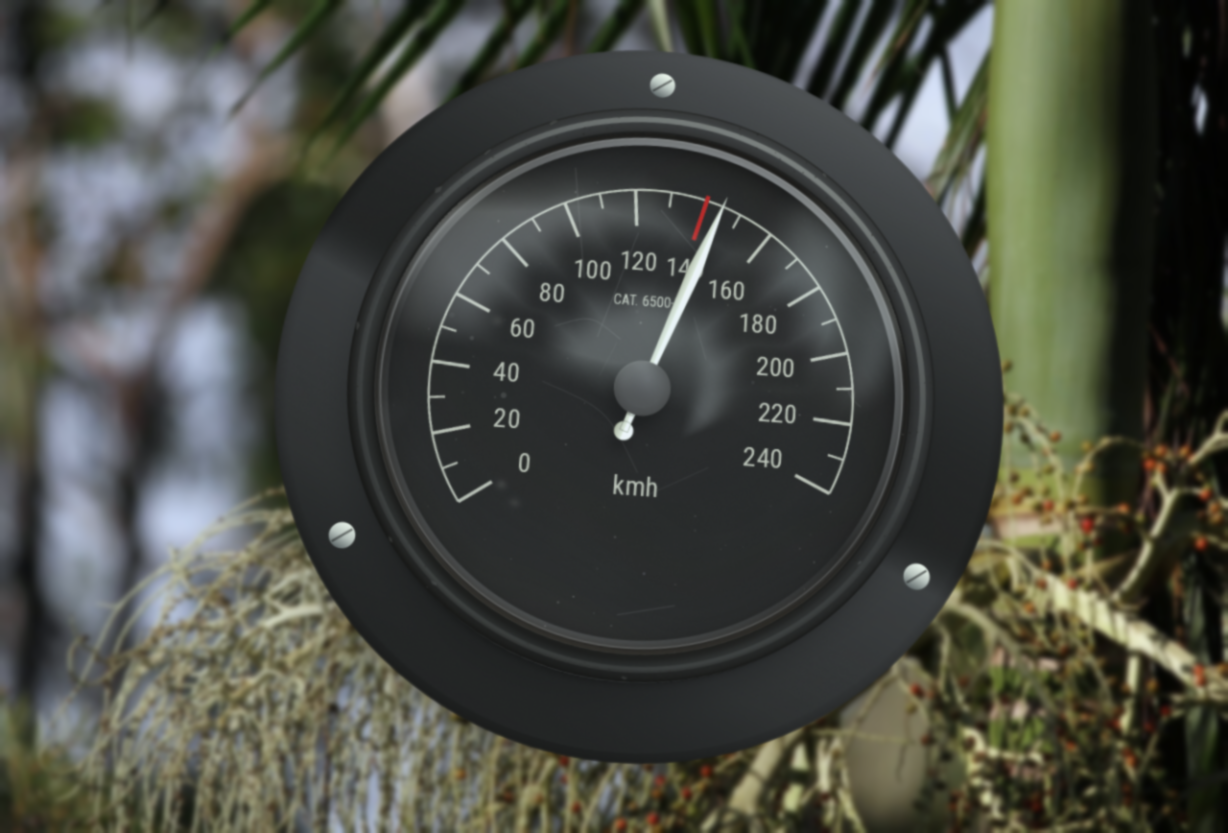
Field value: 145 km/h
